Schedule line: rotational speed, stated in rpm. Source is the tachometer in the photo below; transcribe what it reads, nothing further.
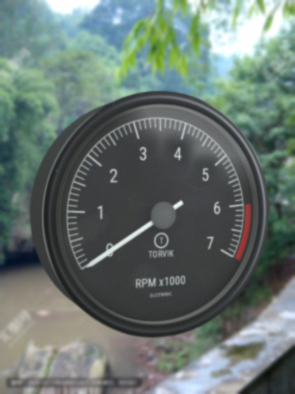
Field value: 0 rpm
